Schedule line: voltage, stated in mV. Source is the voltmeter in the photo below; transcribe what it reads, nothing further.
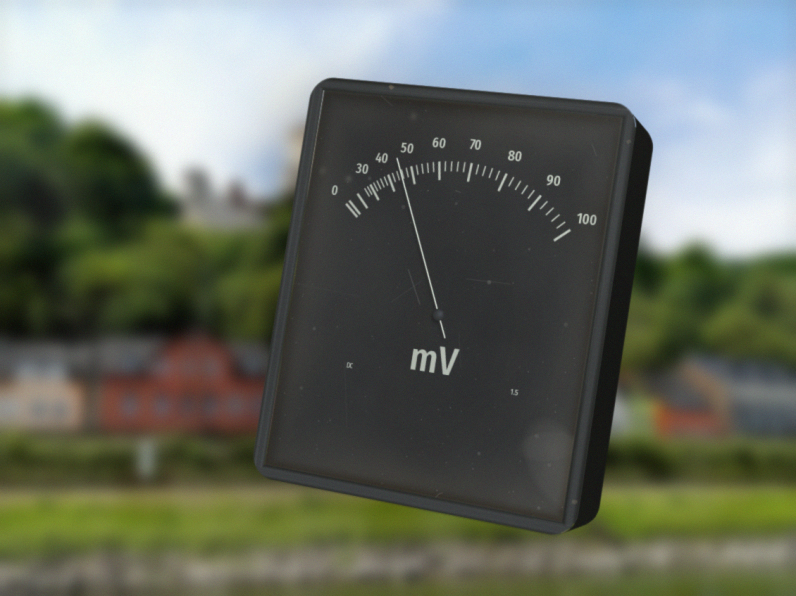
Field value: 46 mV
